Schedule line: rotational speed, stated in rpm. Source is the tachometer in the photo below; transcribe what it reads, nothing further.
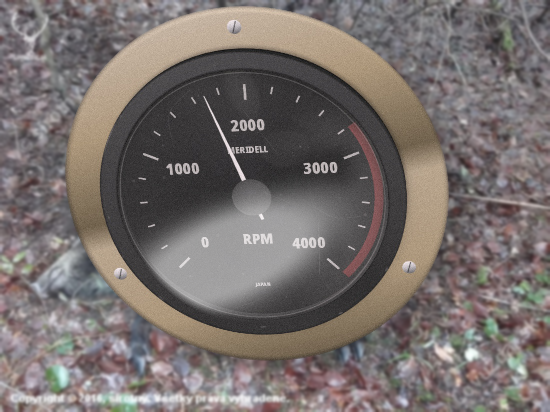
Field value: 1700 rpm
